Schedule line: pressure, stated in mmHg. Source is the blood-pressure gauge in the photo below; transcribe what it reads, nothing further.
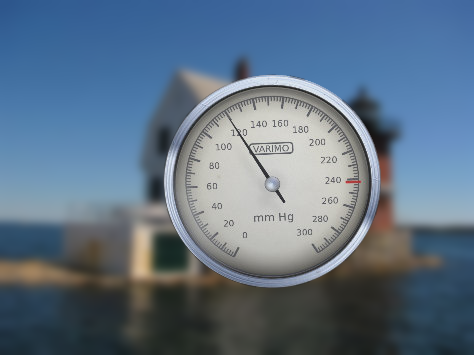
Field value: 120 mmHg
